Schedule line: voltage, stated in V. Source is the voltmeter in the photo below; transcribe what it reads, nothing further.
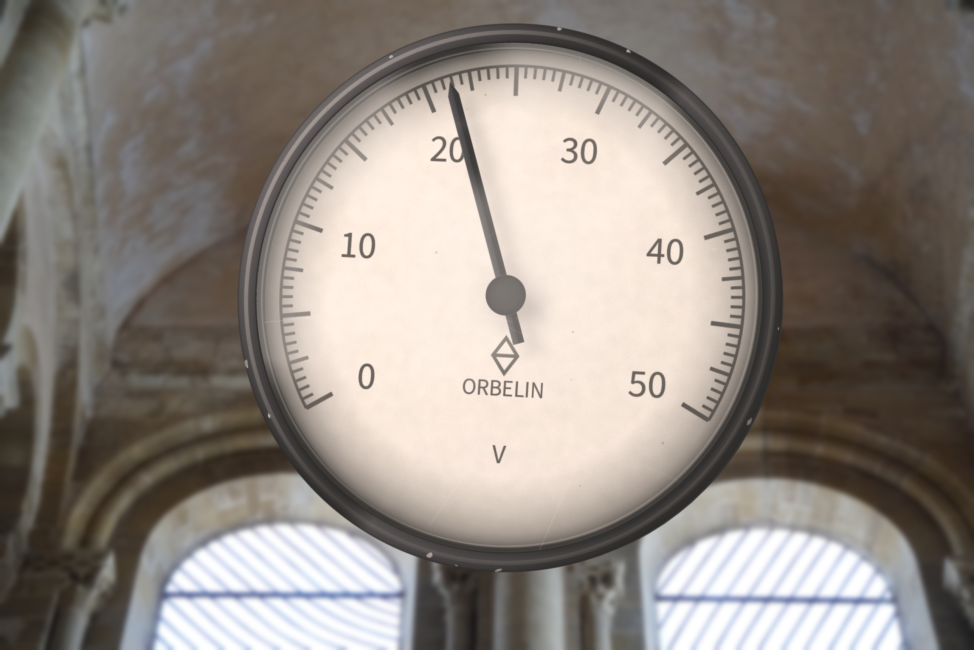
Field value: 21.5 V
